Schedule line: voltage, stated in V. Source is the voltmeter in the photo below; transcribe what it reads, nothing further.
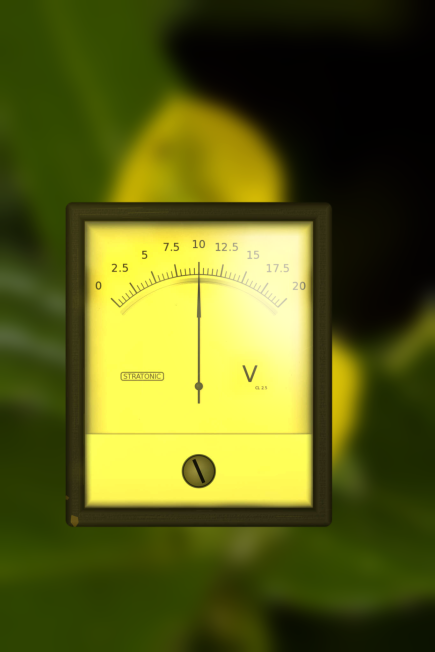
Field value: 10 V
